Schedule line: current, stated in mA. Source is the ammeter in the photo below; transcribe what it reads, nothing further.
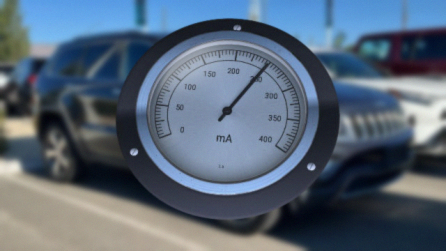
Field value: 250 mA
